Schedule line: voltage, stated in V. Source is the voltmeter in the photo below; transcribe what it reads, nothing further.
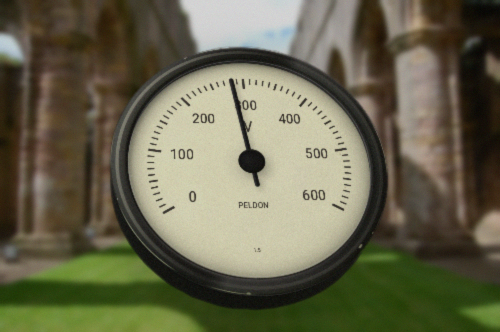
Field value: 280 V
